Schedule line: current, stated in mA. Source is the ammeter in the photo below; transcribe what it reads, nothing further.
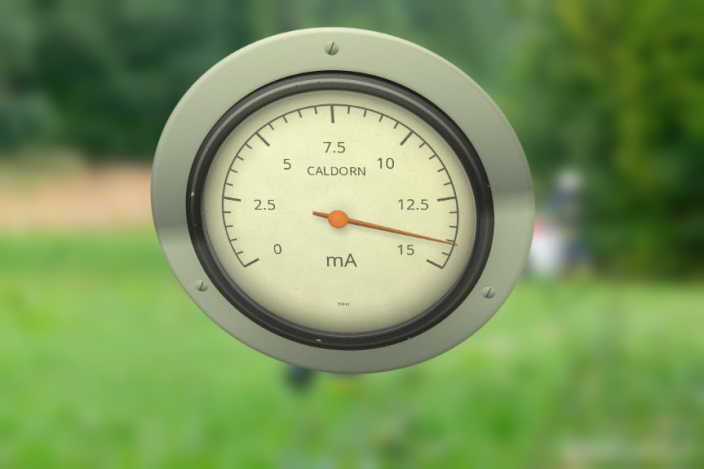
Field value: 14 mA
